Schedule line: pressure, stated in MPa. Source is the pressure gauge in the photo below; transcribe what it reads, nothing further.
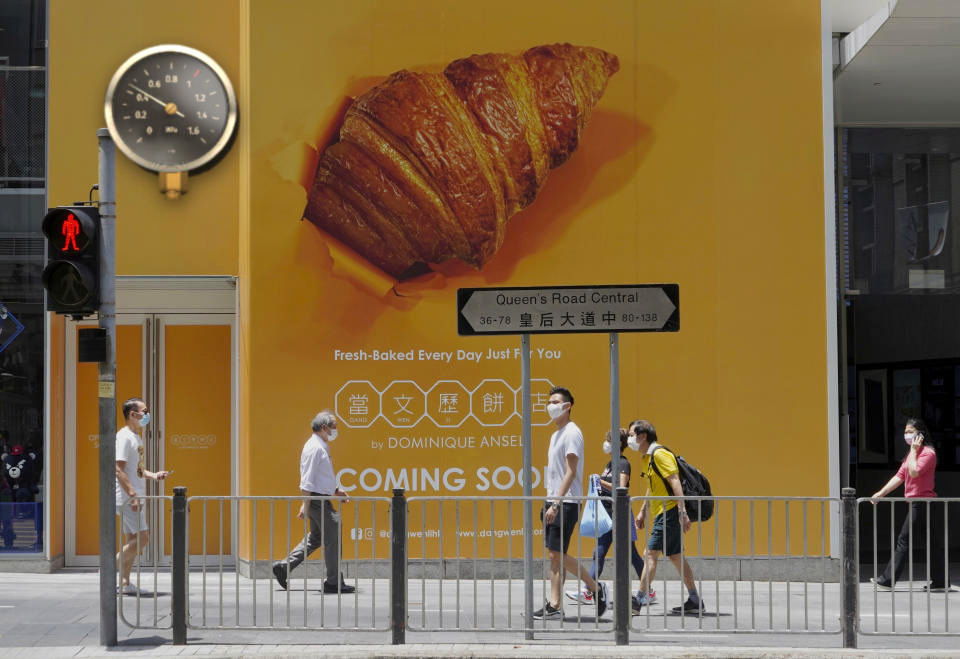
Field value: 0.45 MPa
